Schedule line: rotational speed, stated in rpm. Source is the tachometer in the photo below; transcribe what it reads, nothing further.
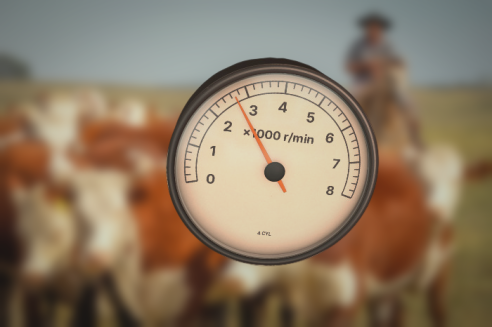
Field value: 2700 rpm
